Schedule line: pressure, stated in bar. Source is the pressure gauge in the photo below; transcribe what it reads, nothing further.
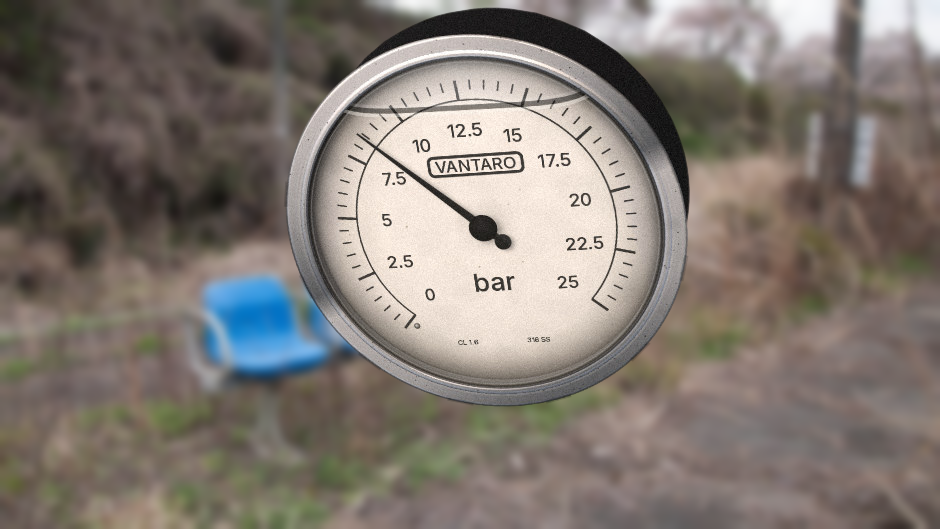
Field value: 8.5 bar
